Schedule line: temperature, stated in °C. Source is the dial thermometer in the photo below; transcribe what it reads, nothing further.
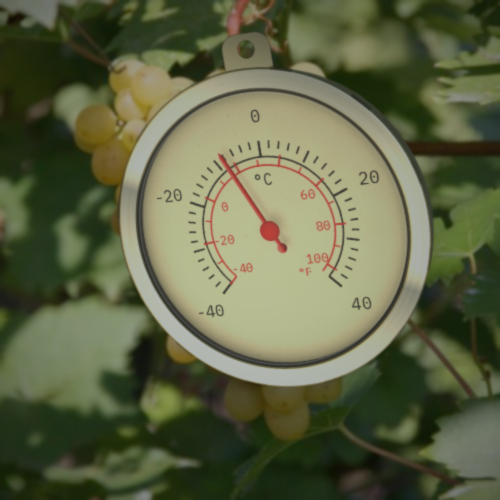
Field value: -8 °C
